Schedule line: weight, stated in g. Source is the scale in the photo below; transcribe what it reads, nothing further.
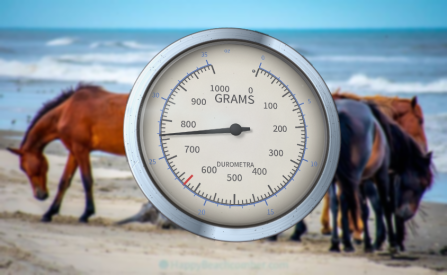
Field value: 760 g
